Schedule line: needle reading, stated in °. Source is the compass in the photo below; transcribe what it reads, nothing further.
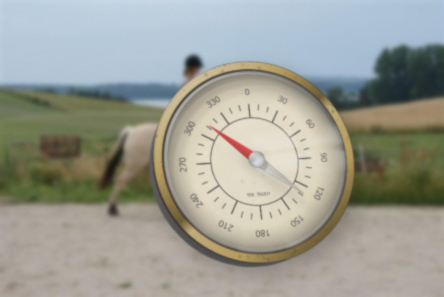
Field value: 310 °
